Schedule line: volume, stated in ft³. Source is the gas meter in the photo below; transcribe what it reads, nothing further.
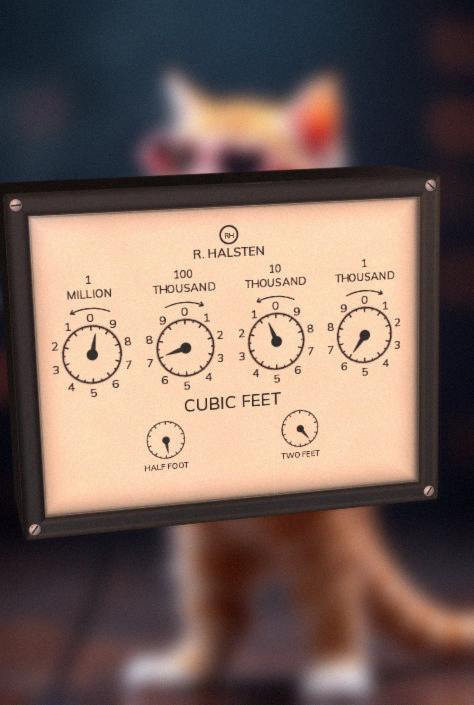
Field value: 970600 ft³
